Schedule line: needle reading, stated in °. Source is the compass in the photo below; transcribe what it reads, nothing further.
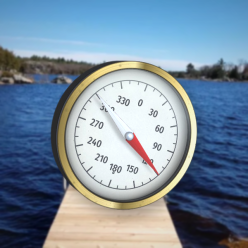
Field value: 120 °
